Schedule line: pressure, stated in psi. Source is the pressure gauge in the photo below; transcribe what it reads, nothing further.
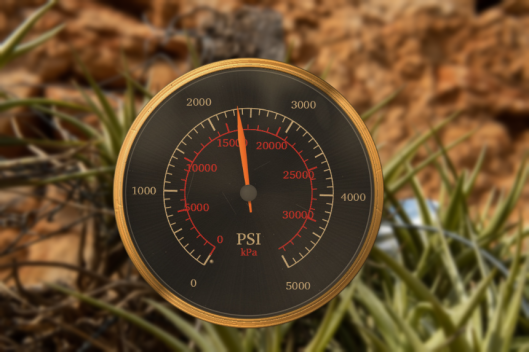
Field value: 2350 psi
